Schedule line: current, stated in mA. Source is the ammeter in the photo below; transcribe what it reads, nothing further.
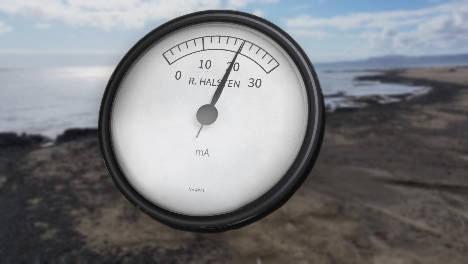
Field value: 20 mA
